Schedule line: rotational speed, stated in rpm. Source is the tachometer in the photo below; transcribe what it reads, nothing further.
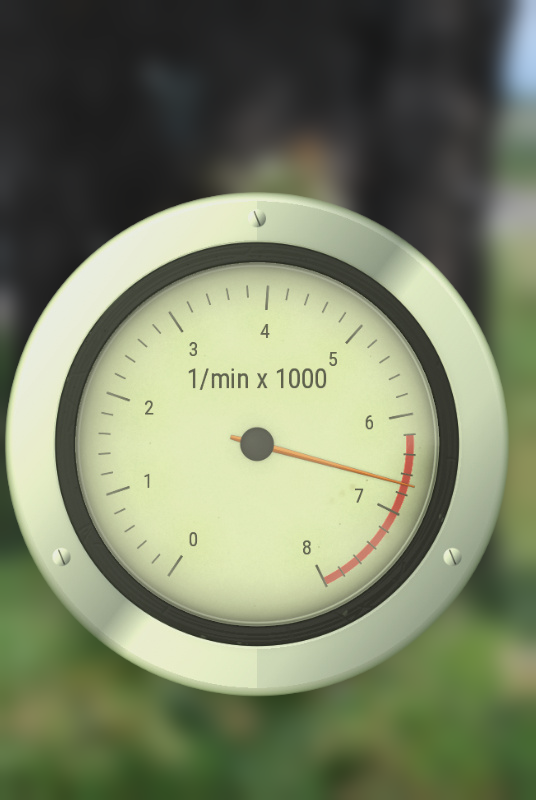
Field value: 6700 rpm
